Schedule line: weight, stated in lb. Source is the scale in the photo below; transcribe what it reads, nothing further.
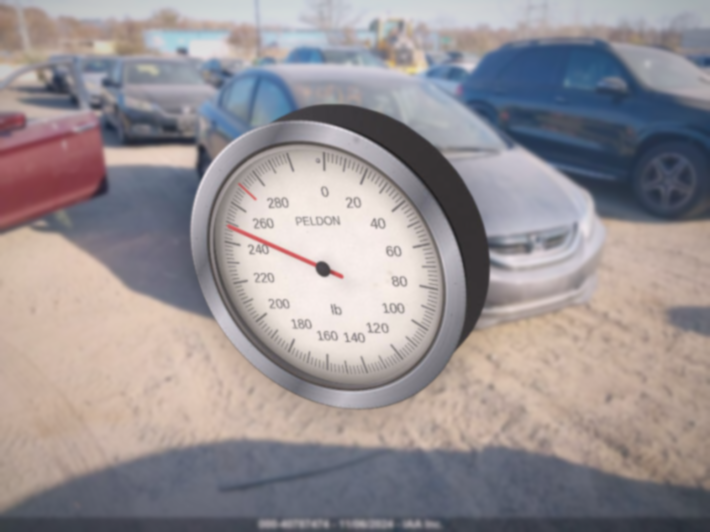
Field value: 250 lb
